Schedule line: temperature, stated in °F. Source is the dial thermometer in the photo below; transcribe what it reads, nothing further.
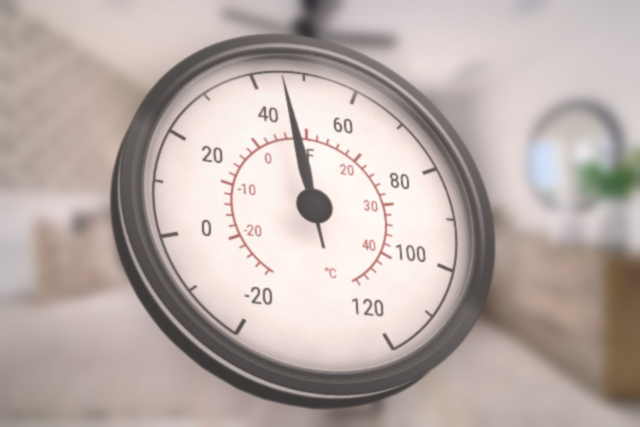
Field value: 45 °F
